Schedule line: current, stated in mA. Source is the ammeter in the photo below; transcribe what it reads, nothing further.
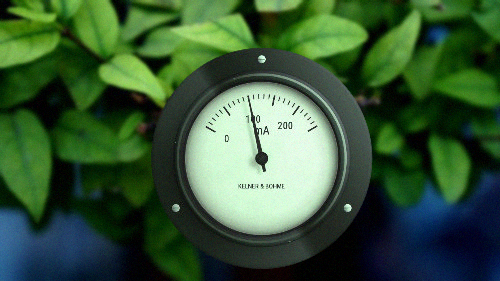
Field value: 100 mA
